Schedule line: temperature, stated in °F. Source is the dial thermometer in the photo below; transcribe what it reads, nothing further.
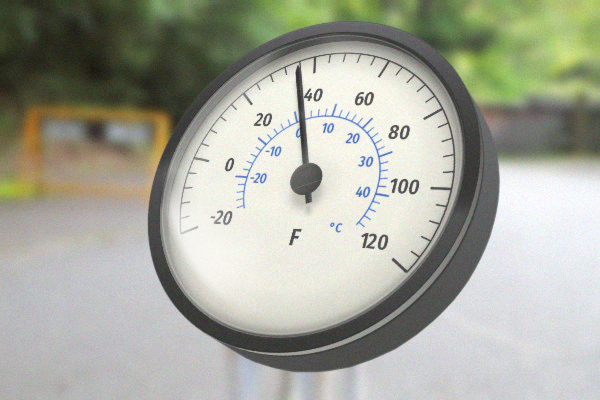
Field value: 36 °F
